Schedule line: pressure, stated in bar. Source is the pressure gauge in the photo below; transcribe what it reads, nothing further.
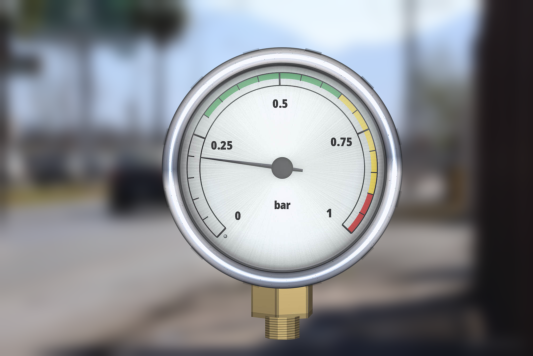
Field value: 0.2 bar
